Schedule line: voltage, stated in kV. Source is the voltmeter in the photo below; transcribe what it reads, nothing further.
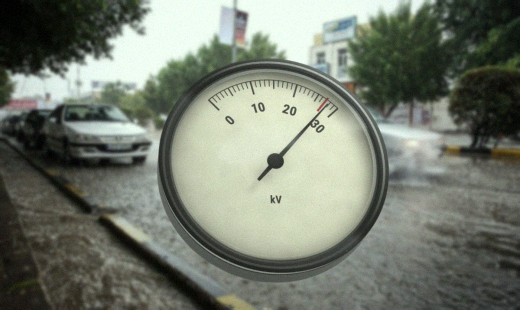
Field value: 28 kV
